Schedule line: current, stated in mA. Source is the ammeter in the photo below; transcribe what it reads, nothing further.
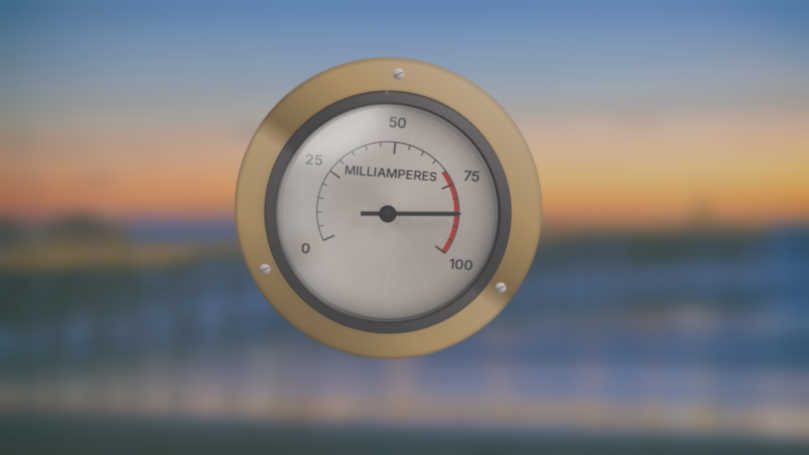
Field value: 85 mA
